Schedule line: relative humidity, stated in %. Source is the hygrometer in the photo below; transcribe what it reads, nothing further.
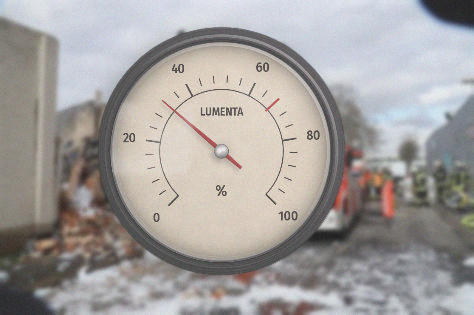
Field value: 32 %
